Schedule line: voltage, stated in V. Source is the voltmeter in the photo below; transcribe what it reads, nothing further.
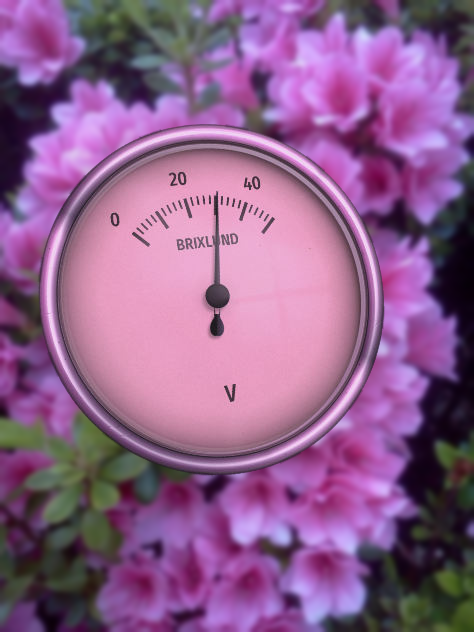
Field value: 30 V
